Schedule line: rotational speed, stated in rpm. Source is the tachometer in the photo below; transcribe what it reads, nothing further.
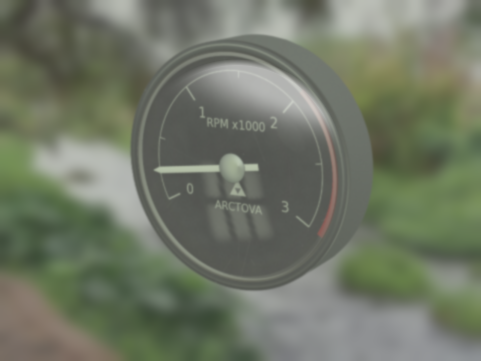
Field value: 250 rpm
